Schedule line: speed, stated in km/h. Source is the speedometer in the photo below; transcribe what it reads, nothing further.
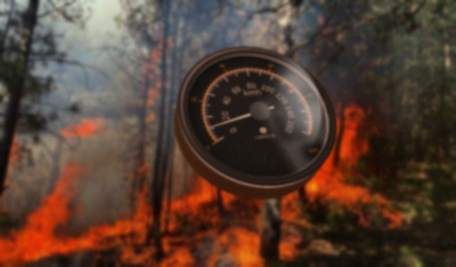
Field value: 10 km/h
